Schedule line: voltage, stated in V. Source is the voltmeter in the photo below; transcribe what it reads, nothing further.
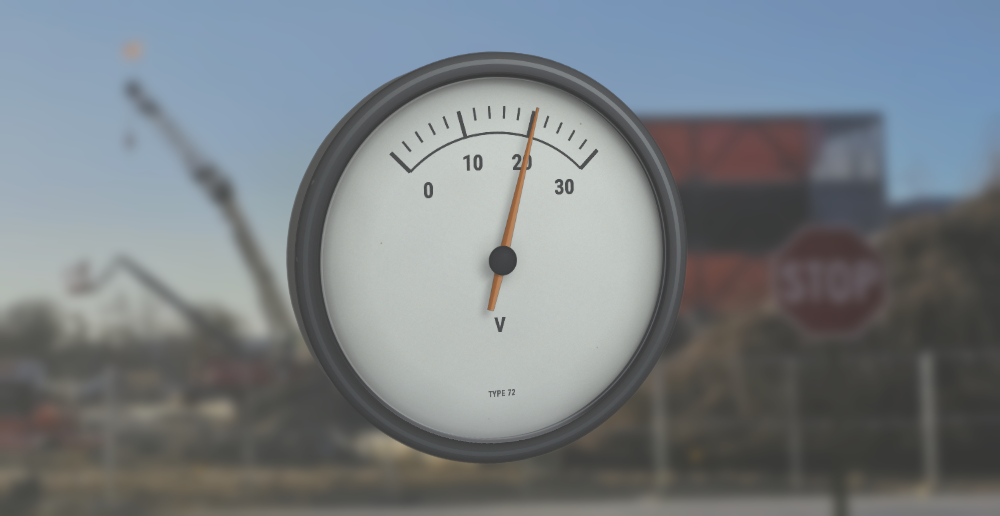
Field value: 20 V
